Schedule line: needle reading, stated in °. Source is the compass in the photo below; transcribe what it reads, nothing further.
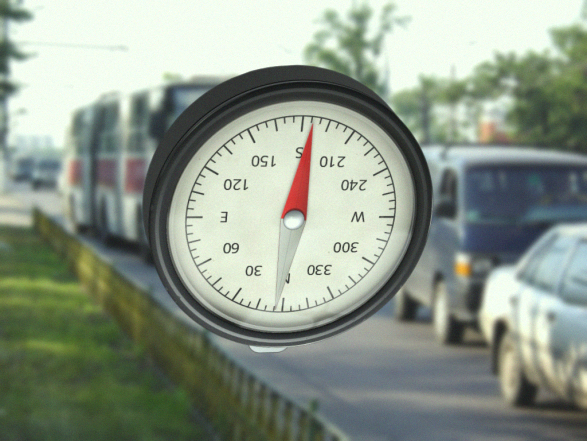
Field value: 185 °
